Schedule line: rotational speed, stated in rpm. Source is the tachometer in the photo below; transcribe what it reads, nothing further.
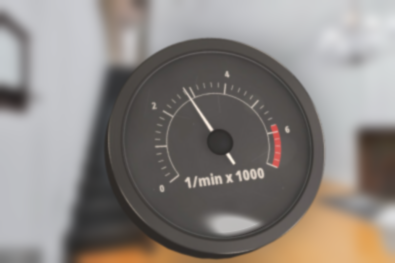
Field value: 2800 rpm
